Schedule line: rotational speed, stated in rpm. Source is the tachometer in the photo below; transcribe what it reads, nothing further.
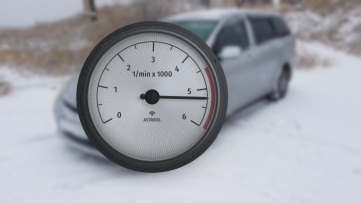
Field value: 5250 rpm
